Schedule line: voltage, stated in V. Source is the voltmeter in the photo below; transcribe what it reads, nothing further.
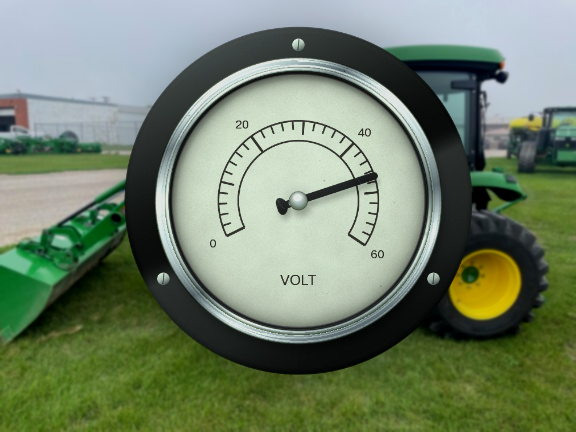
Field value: 47 V
